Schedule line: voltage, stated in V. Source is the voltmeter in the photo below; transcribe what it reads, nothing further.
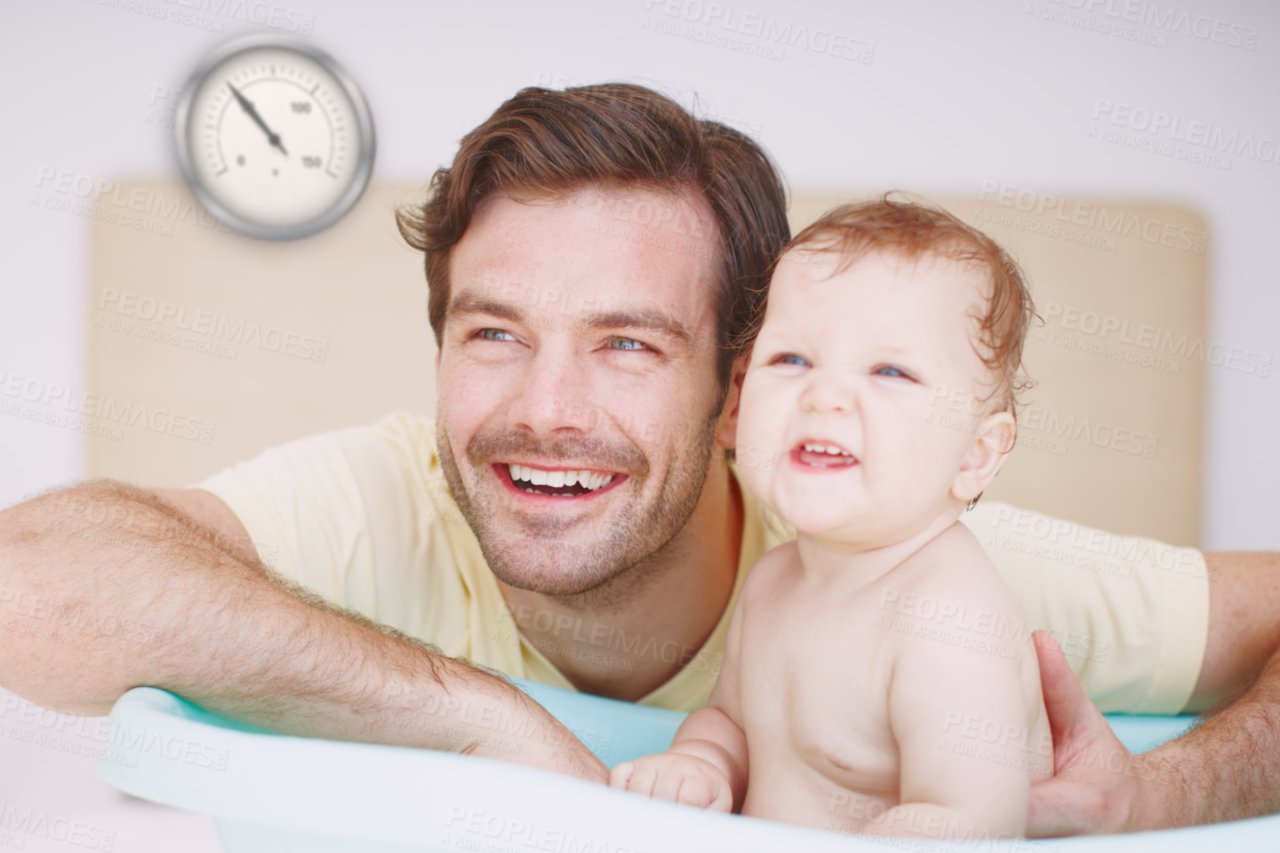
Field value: 50 V
